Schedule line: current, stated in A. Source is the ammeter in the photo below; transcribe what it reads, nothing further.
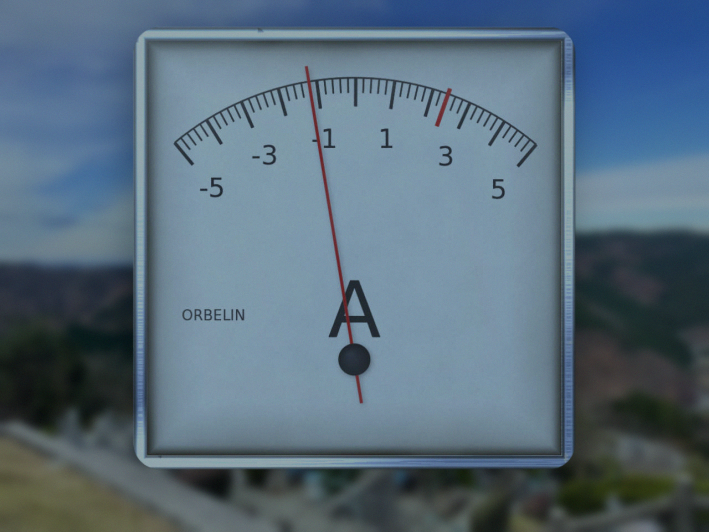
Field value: -1.2 A
